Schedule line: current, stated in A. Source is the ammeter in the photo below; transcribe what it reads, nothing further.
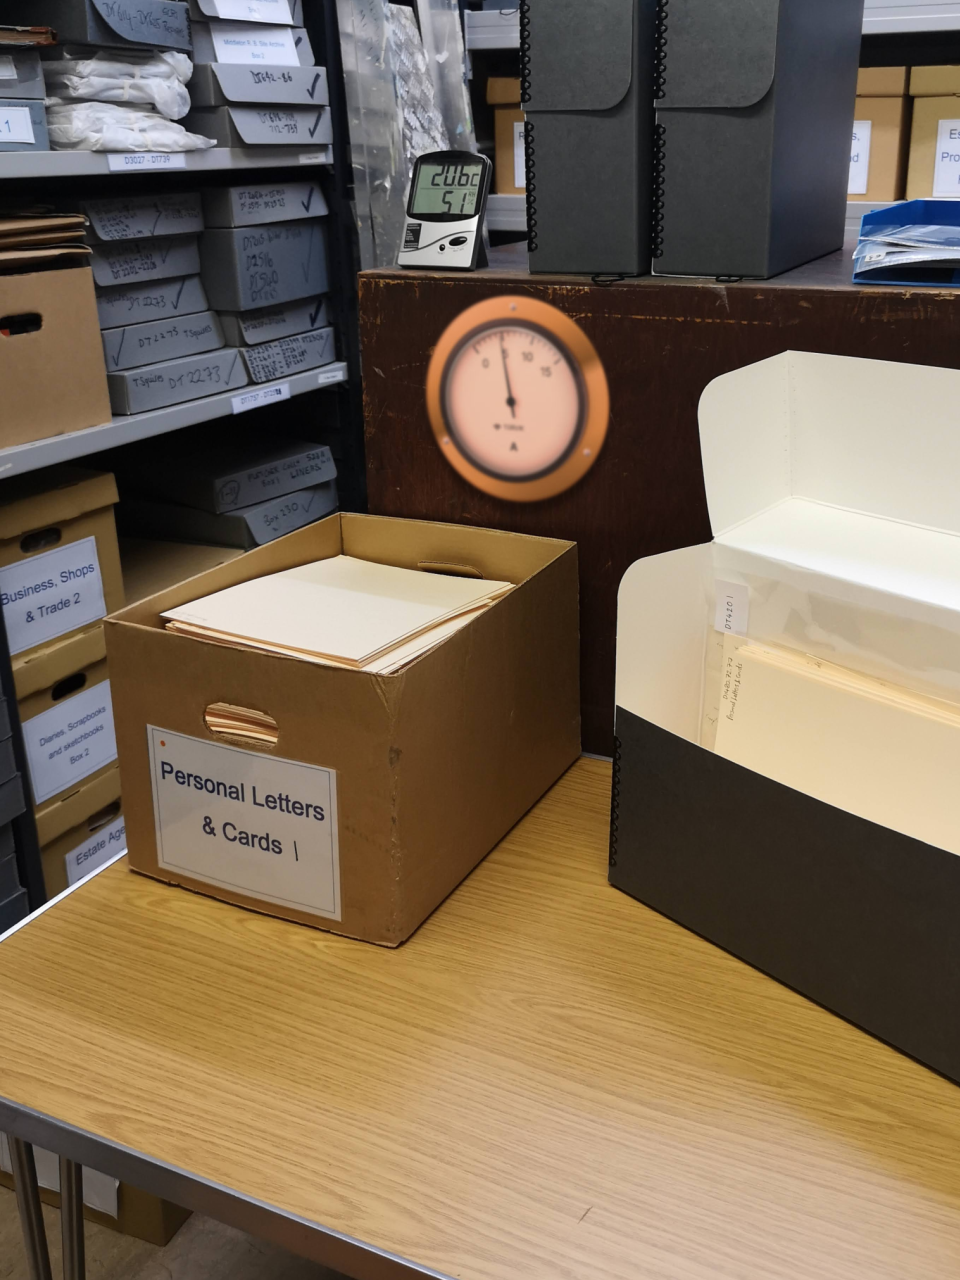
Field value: 5 A
